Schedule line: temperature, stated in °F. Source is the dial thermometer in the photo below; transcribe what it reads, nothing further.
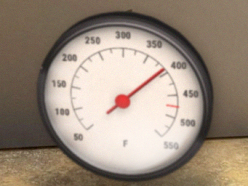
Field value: 387.5 °F
